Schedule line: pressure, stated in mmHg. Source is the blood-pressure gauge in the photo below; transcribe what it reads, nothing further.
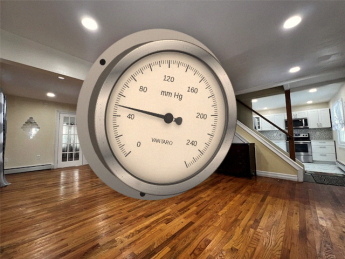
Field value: 50 mmHg
